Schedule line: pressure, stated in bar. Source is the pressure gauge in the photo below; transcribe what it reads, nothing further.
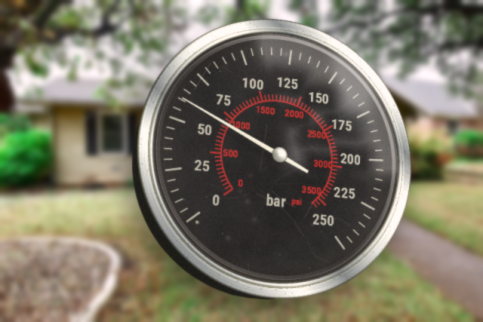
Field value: 60 bar
